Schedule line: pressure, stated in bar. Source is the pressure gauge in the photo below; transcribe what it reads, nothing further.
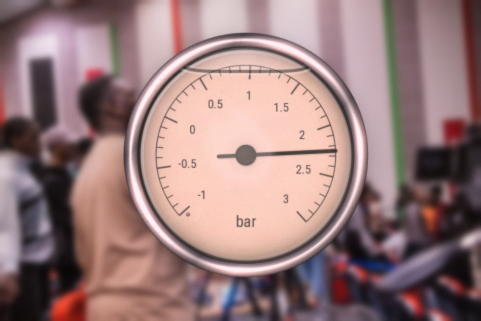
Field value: 2.25 bar
